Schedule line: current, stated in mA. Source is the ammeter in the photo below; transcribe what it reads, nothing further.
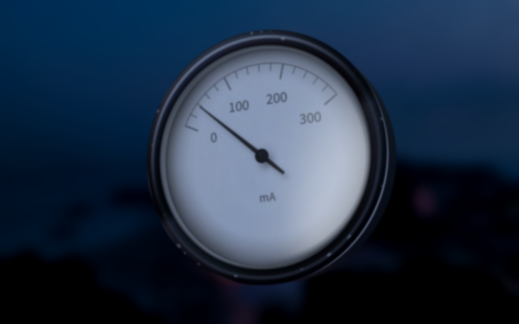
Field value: 40 mA
